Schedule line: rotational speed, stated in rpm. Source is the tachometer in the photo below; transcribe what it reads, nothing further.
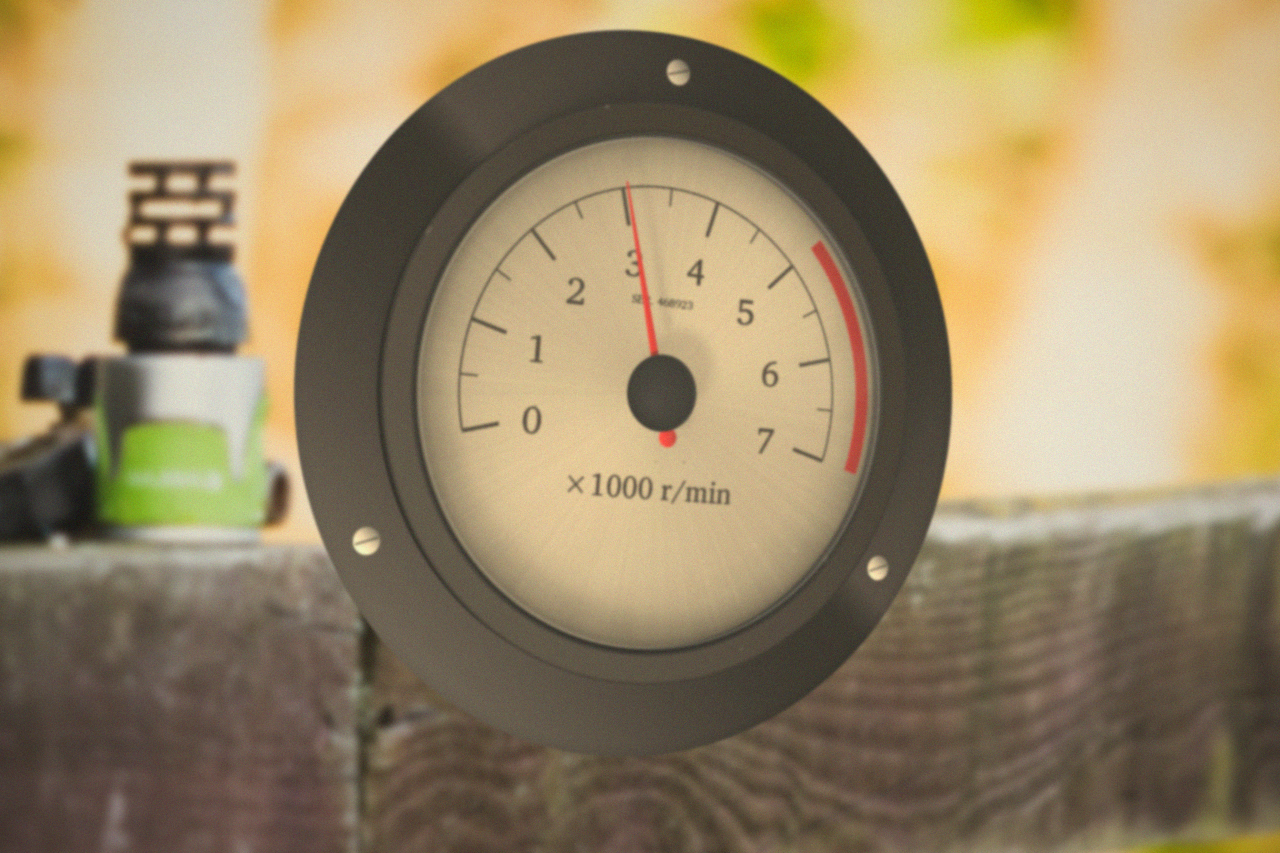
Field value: 3000 rpm
